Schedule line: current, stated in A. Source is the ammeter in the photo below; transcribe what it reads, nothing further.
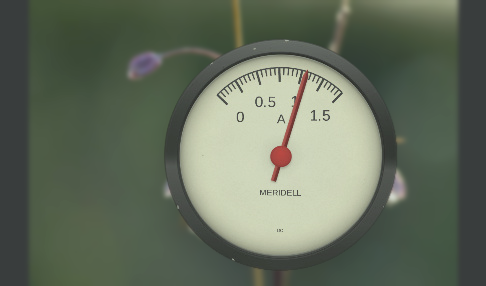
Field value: 1.05 A
